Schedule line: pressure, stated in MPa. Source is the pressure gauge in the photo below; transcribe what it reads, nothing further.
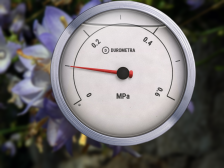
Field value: 0.1 MPa
